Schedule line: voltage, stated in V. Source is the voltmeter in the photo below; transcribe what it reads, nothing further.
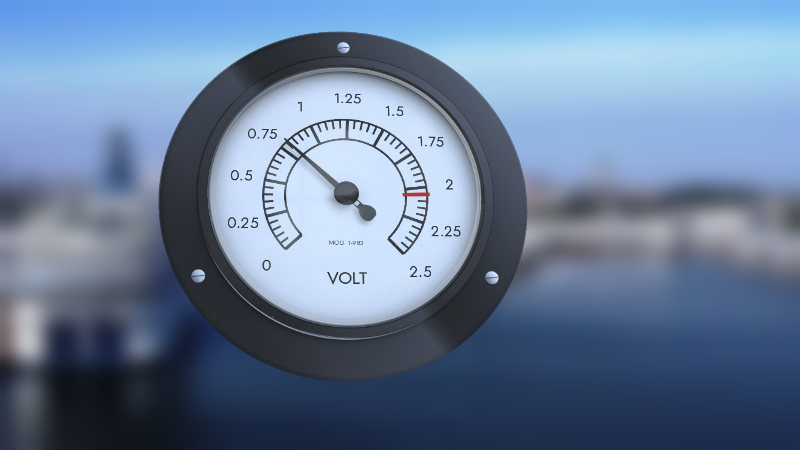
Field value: 0.8 V
